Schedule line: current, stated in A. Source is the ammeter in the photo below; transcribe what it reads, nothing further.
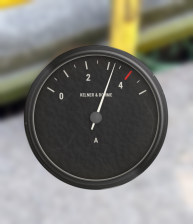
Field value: 3.25 A
